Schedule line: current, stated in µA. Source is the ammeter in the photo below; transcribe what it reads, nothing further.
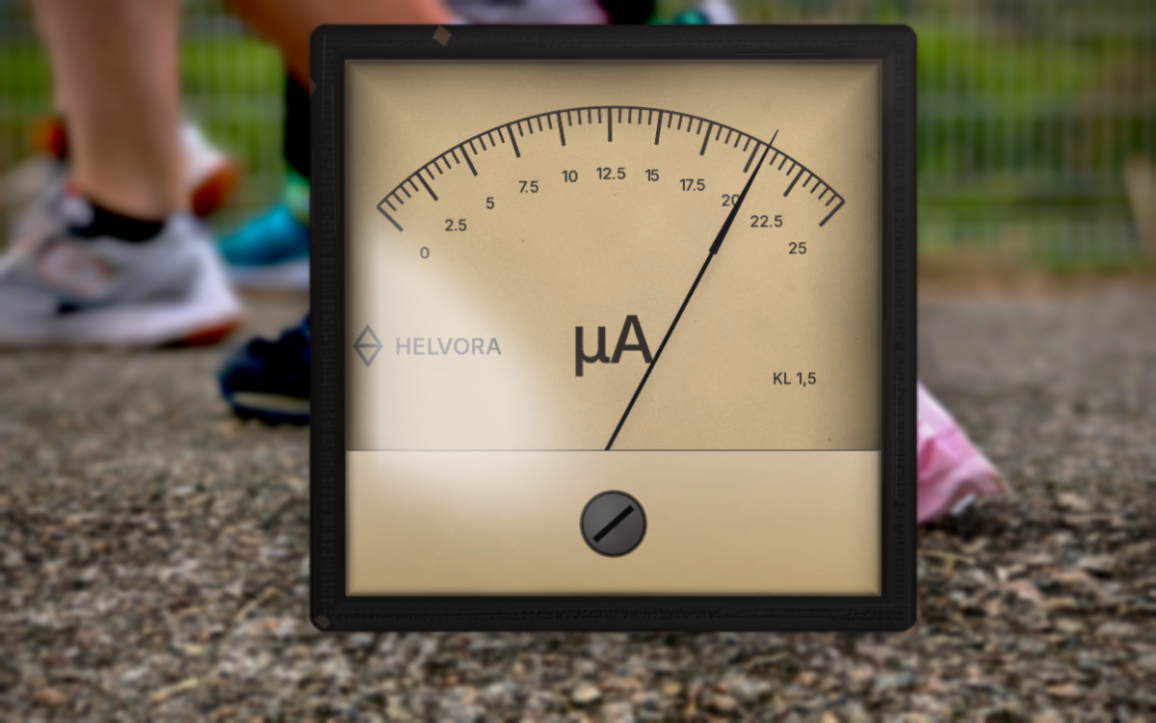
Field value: 20.5 µA
